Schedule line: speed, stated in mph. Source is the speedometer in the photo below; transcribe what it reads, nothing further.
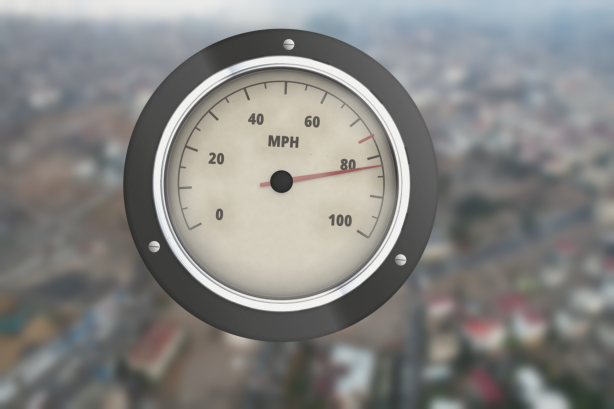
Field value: 82.5 mph
